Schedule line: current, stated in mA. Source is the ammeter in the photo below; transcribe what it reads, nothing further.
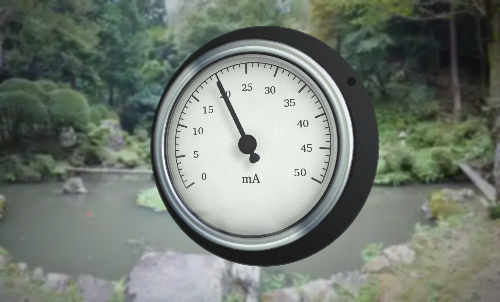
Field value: 20 mA
